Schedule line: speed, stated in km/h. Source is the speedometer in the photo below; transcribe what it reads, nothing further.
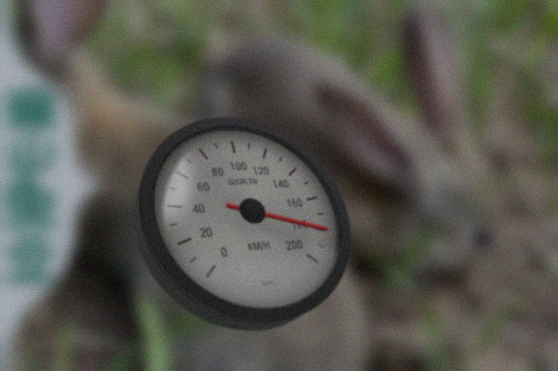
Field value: 180 km/h
